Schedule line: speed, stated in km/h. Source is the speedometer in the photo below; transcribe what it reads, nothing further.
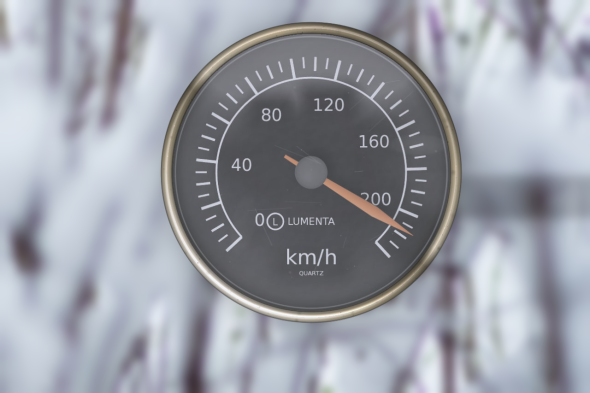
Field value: 207.5 km/h
